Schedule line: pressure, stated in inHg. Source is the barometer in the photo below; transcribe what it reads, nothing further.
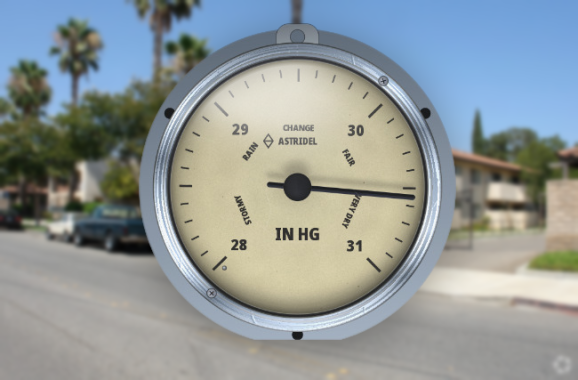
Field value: 30.55 inHg
